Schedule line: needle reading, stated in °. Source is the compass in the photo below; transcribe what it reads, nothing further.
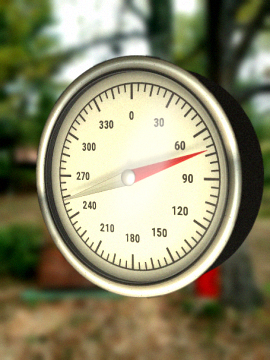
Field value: 72.5 °
